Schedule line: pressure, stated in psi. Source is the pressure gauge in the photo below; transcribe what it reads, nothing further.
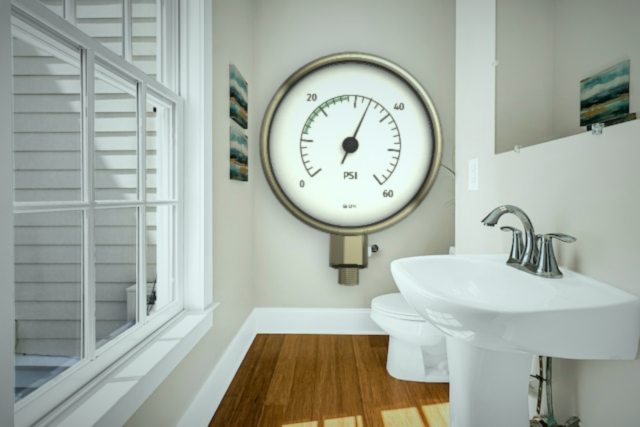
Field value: 34 psi
